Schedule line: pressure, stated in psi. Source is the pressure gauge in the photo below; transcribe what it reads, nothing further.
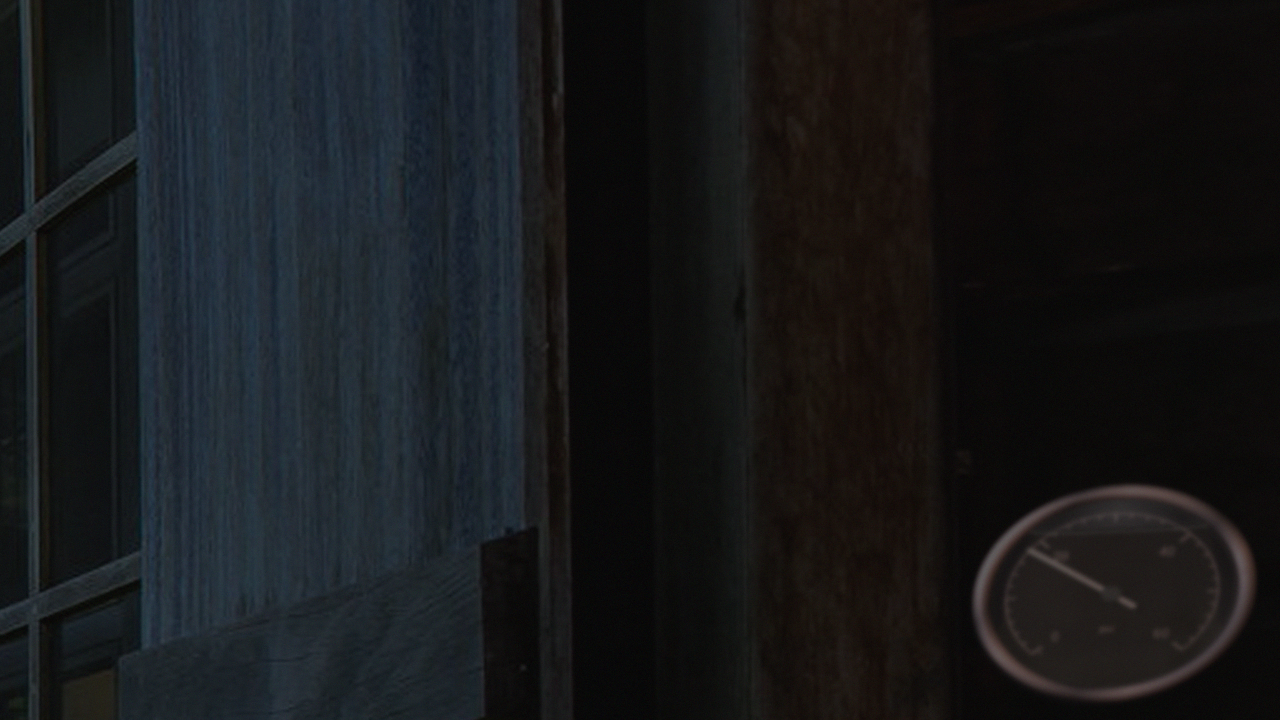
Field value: 18 psi
